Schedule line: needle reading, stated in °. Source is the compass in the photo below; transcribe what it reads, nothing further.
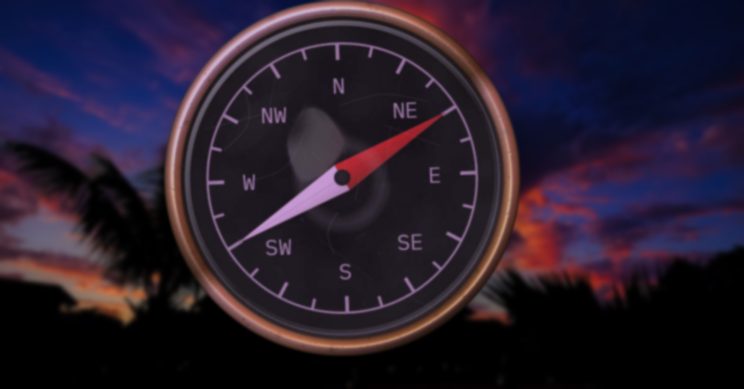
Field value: 60 °
